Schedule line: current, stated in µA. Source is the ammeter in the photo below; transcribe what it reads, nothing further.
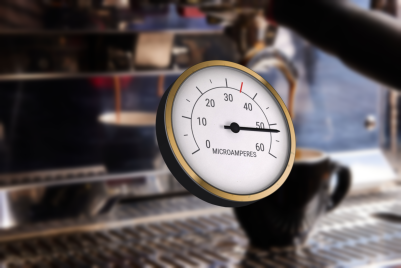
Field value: 52.5 µA
